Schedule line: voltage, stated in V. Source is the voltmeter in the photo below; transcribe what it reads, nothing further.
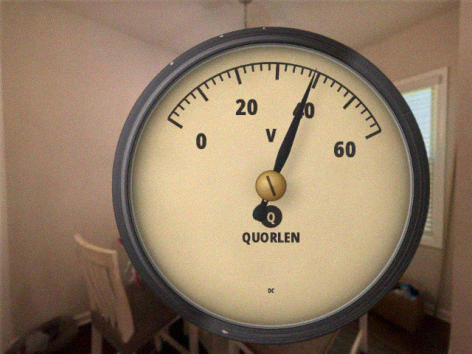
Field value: 39 V
